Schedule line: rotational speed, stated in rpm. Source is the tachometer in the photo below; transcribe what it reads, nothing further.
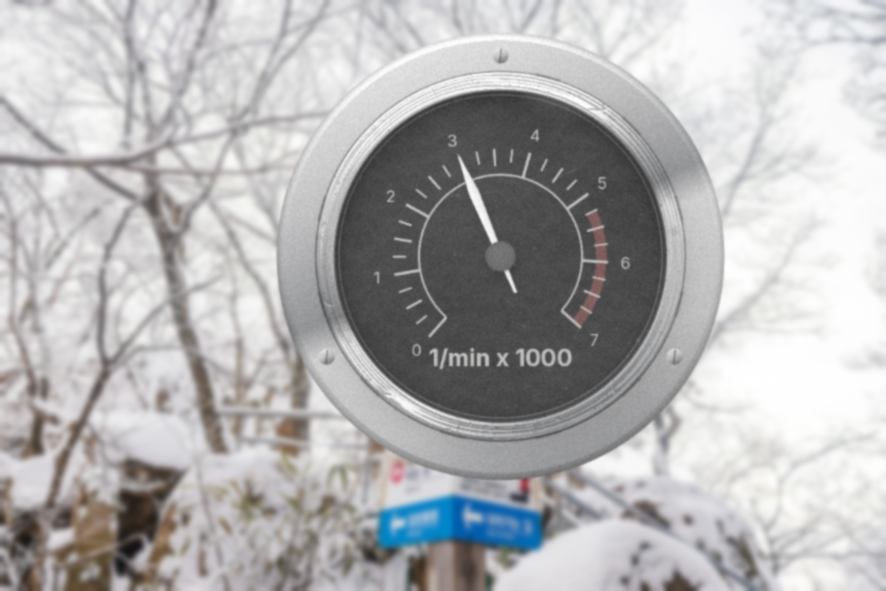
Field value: 3000 rpm
